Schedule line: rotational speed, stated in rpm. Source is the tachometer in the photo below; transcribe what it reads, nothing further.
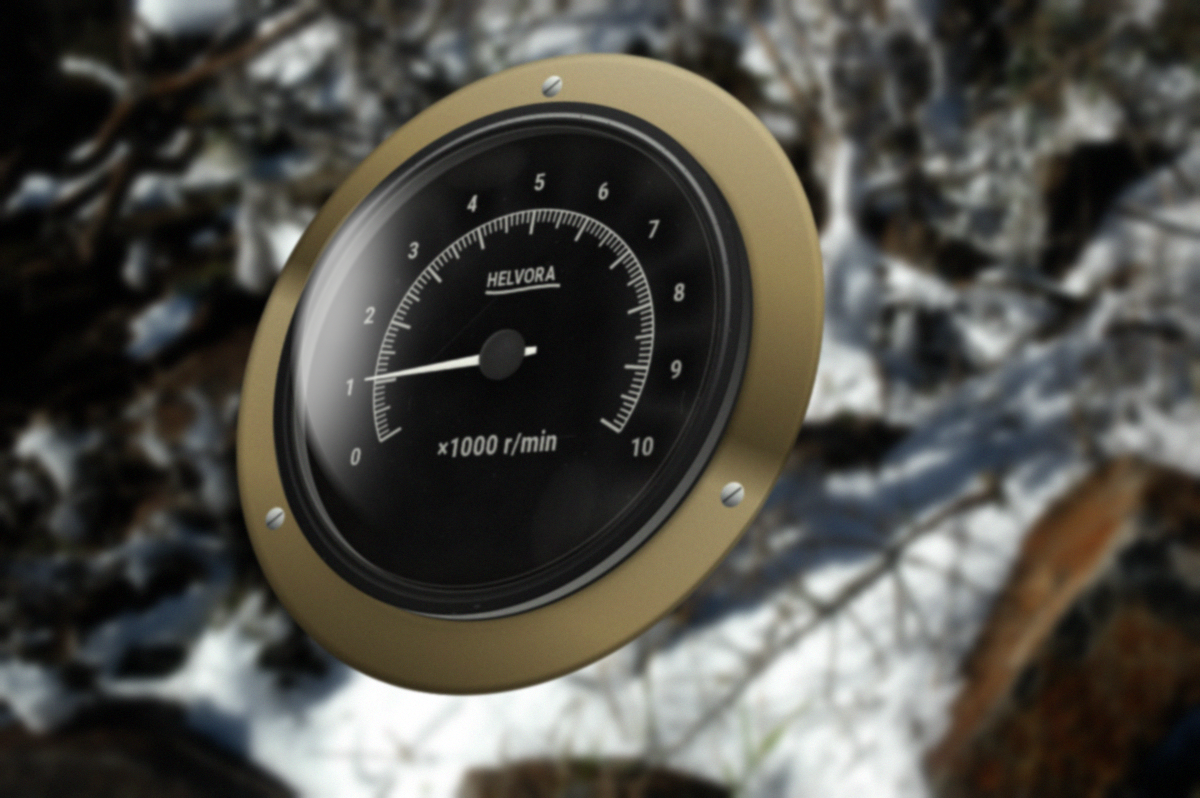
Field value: 1000 rpm
